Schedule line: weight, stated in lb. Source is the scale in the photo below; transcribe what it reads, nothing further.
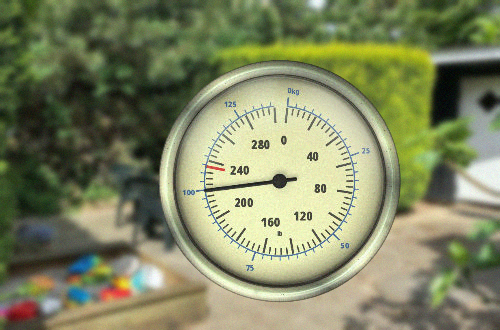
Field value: 220 lb
